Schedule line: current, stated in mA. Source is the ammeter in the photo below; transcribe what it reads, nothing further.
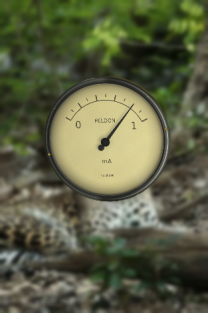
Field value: 0.8 mA
